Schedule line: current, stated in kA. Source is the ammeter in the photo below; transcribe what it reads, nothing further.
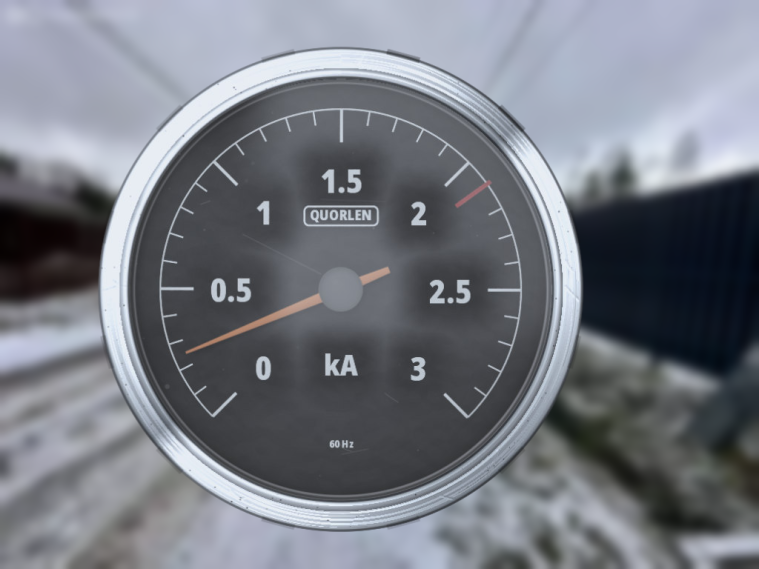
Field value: 0.25 kA
